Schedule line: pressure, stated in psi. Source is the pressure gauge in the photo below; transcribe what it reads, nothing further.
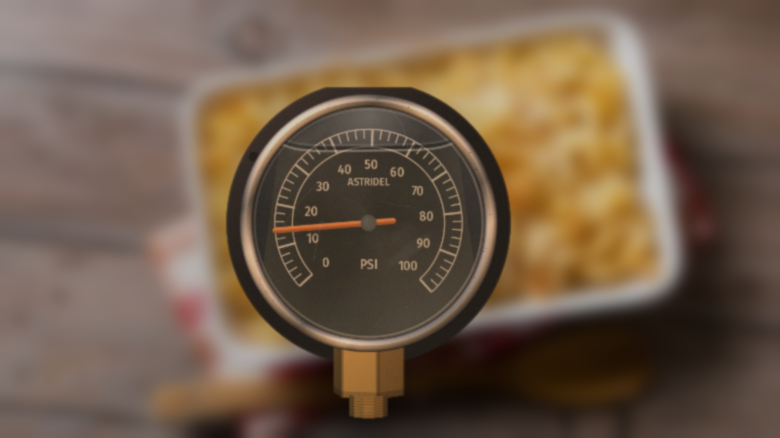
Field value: 14 psi
